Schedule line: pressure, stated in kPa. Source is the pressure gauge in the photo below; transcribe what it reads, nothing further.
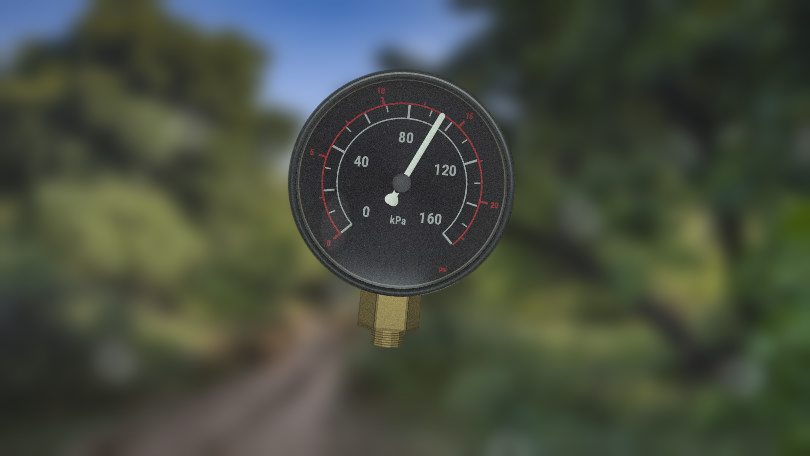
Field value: 95 kPa
